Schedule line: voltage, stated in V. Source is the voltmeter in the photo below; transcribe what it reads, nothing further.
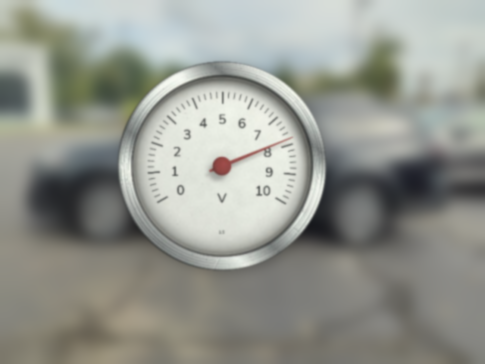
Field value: 7.8 V
